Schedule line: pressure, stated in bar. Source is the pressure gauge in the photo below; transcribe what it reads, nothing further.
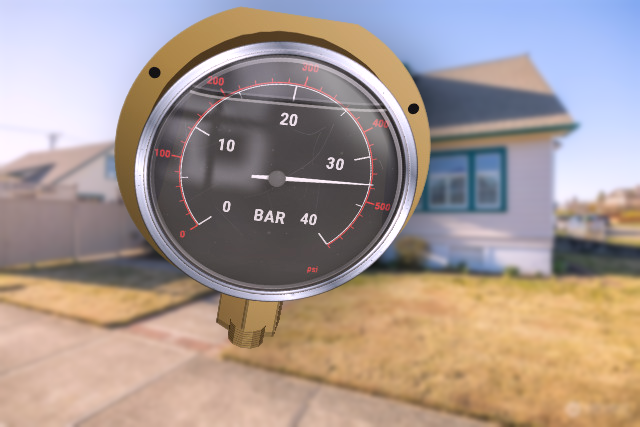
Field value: 32.5 bar
